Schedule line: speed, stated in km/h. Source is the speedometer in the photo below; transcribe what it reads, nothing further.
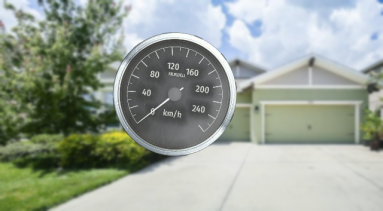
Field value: 0 km/h
